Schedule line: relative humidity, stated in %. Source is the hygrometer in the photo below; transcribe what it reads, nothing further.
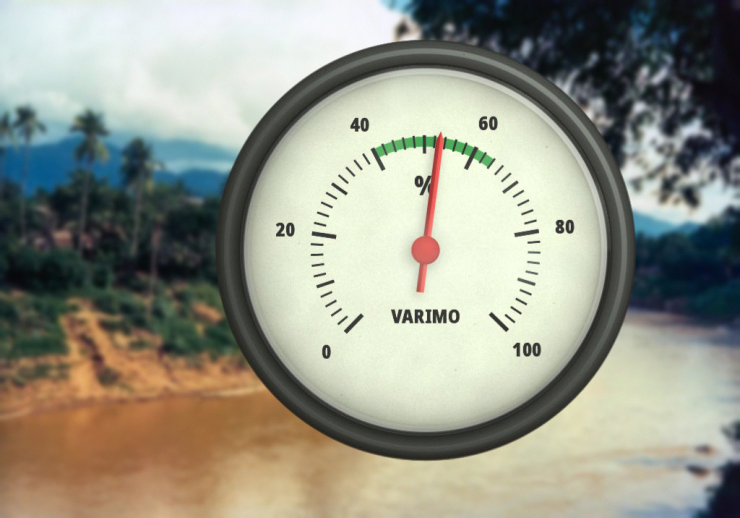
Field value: 53 %
